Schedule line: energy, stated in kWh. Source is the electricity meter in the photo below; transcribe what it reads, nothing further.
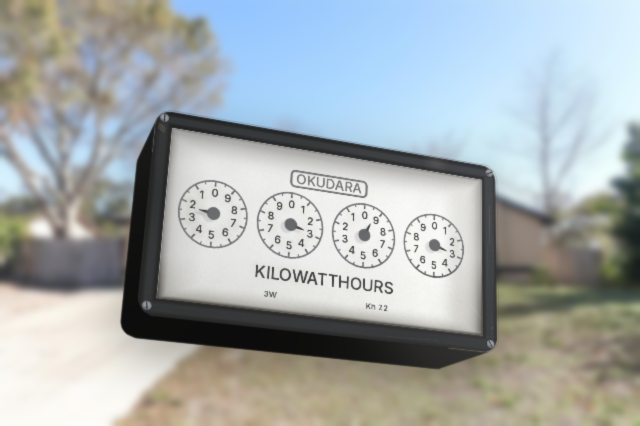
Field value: 2293 kWh
